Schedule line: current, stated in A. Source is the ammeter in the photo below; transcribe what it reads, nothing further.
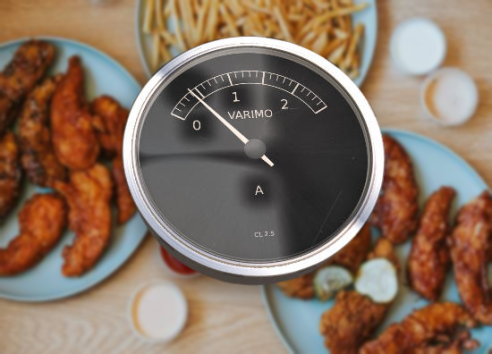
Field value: 0.4 A
